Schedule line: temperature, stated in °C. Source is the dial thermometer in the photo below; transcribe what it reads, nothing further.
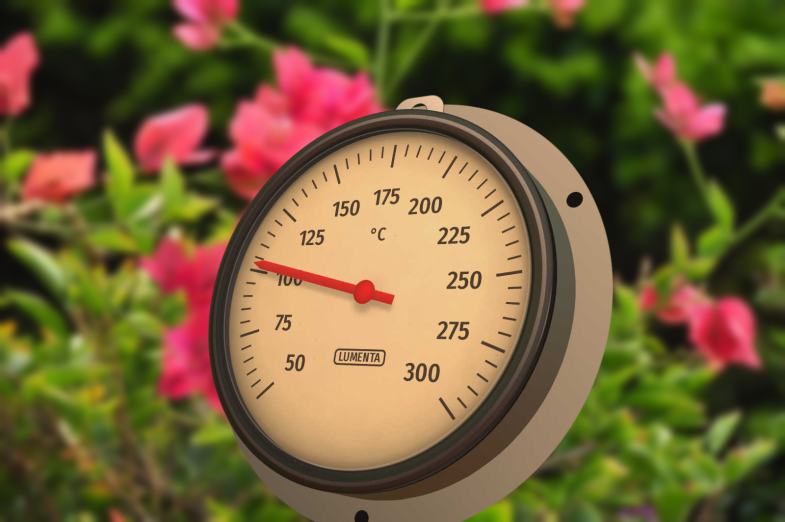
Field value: 102.5 °C
